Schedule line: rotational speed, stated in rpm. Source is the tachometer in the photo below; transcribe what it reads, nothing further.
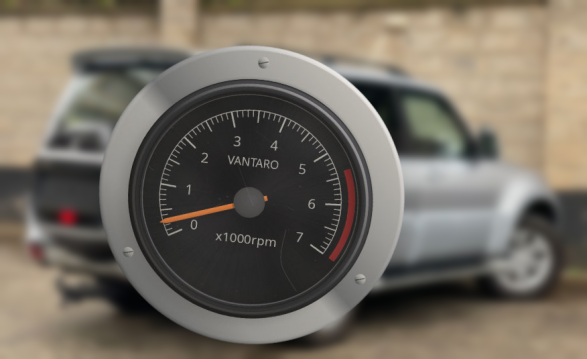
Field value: 300 rpm
